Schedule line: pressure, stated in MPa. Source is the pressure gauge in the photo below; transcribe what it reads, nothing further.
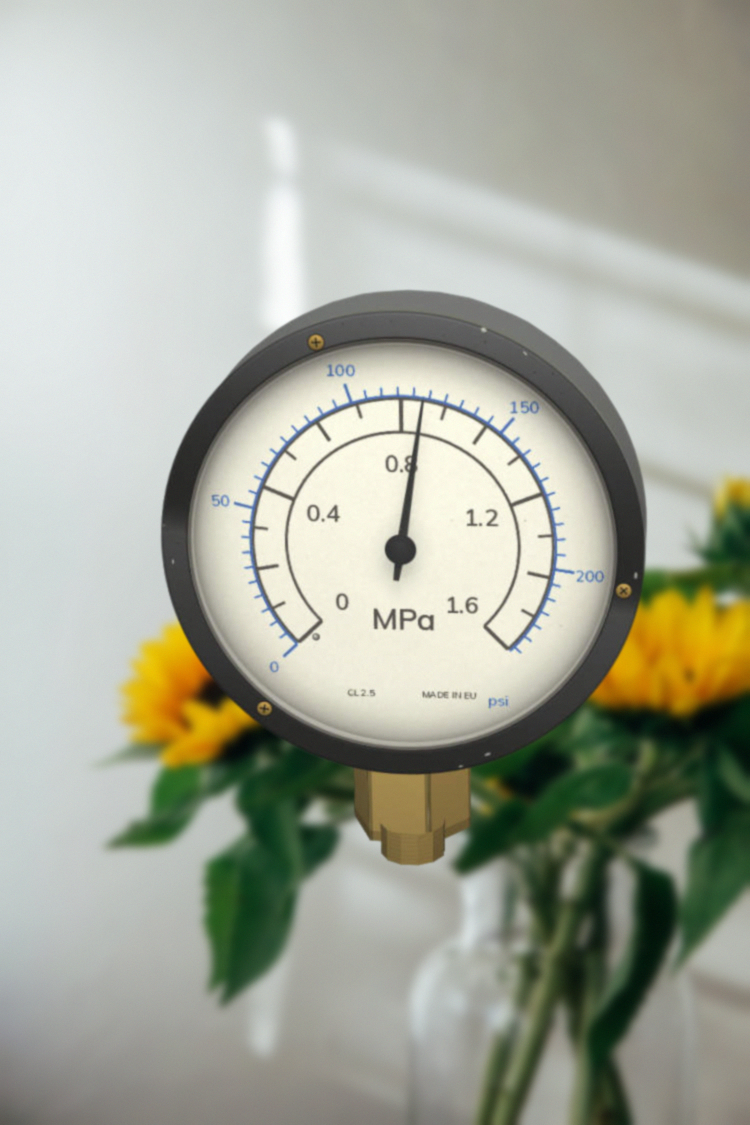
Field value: 0.85 MPa
